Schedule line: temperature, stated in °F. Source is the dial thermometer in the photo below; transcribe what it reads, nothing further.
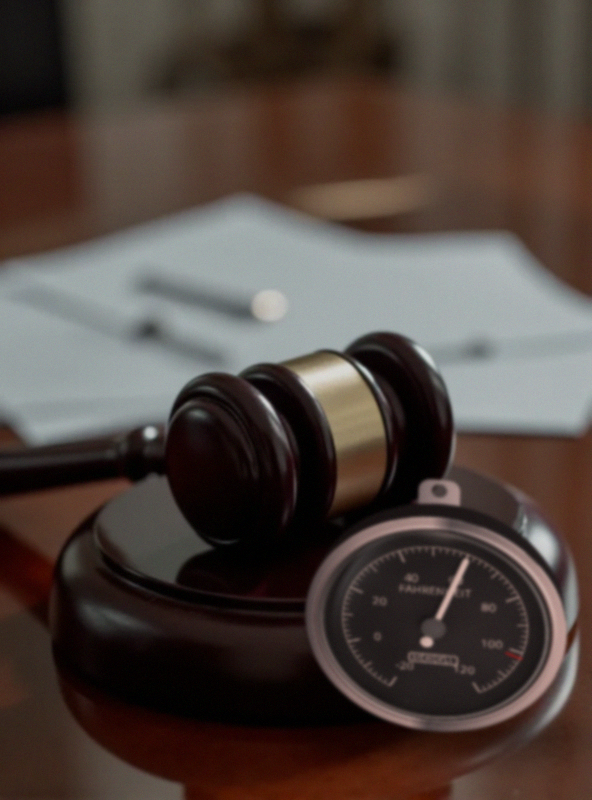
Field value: 60 °F
